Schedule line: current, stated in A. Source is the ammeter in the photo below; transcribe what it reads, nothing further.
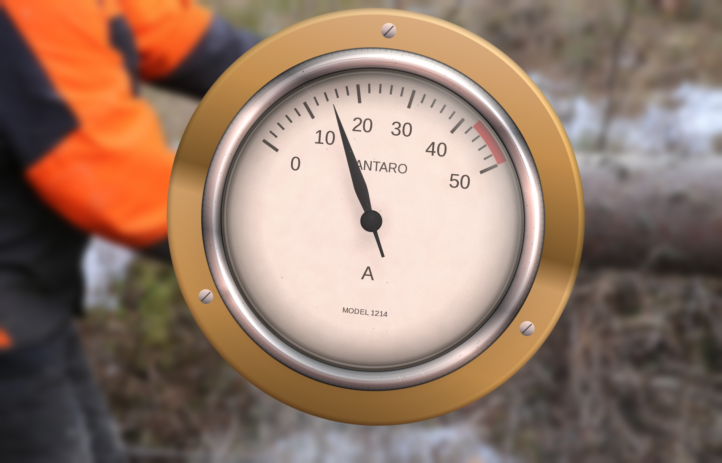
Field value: 15 A
